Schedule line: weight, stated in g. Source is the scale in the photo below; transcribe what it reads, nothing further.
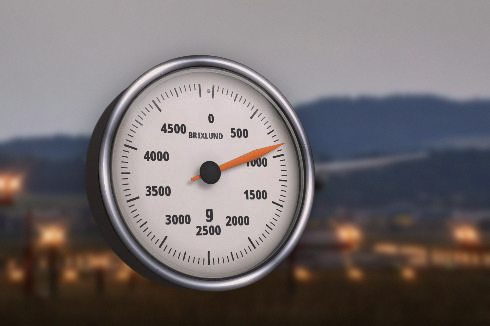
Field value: 900 g
